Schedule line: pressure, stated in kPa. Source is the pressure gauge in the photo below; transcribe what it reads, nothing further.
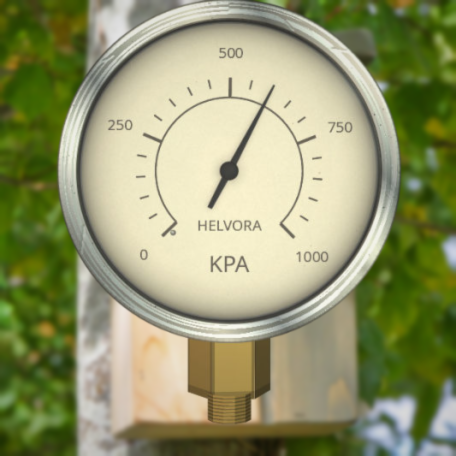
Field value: 600 kPa
